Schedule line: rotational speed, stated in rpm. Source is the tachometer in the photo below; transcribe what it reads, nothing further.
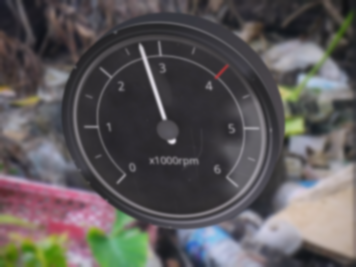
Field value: 2750 rpm
